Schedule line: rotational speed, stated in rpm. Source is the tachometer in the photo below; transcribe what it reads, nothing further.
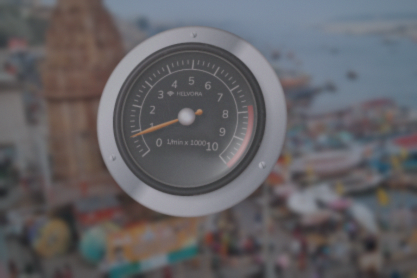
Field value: 800 rpm
